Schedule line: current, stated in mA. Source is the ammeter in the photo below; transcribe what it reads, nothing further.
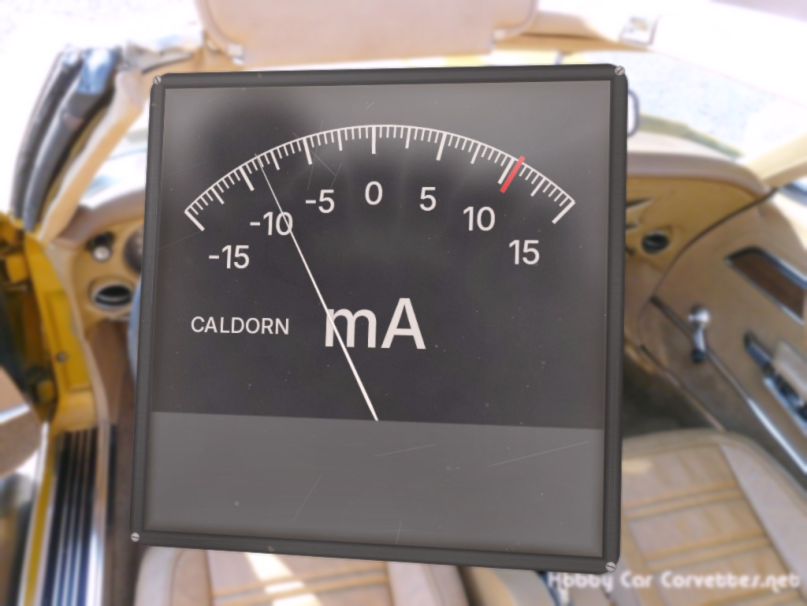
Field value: -8.5 mA
